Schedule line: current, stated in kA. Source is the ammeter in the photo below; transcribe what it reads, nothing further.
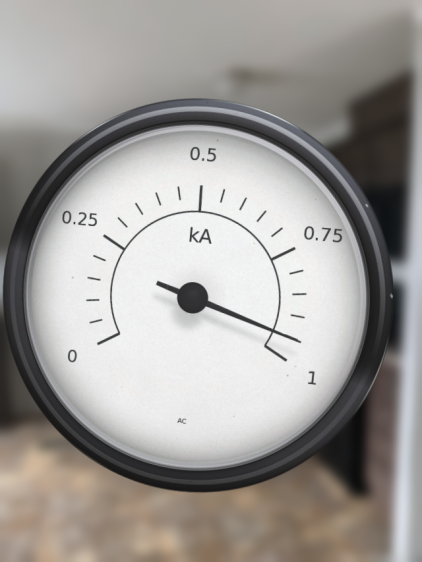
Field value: 0.95 kA
